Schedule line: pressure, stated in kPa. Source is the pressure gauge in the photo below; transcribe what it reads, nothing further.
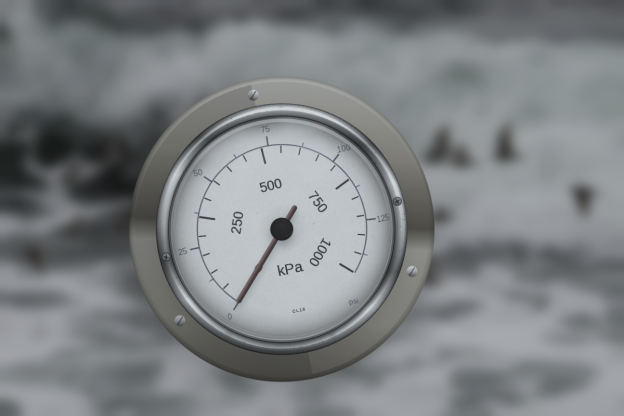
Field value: 0 kPa
